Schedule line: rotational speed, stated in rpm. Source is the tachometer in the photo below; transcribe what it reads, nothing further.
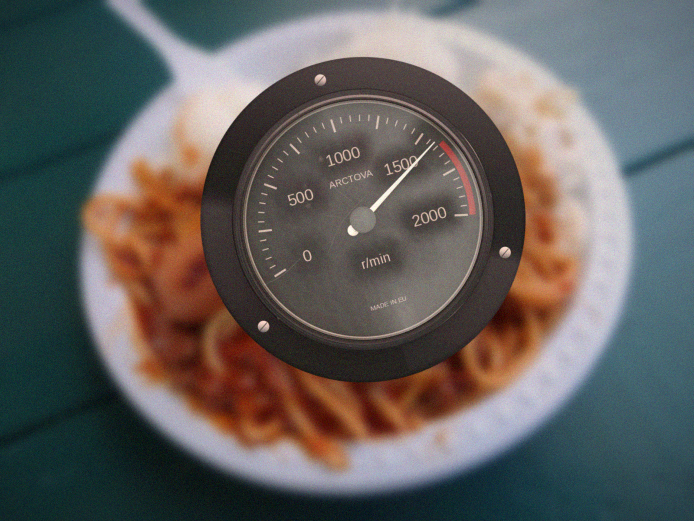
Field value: 1575 rpm
